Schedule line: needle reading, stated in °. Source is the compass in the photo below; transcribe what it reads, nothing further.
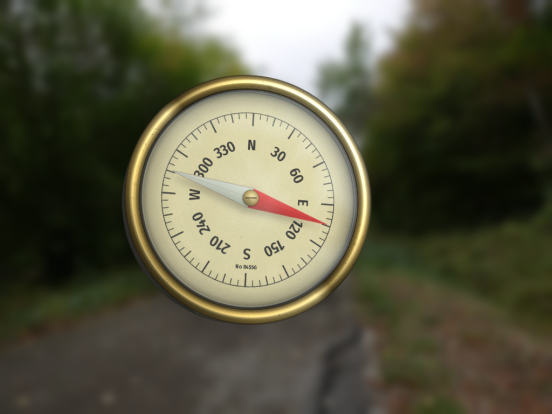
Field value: 105 °
